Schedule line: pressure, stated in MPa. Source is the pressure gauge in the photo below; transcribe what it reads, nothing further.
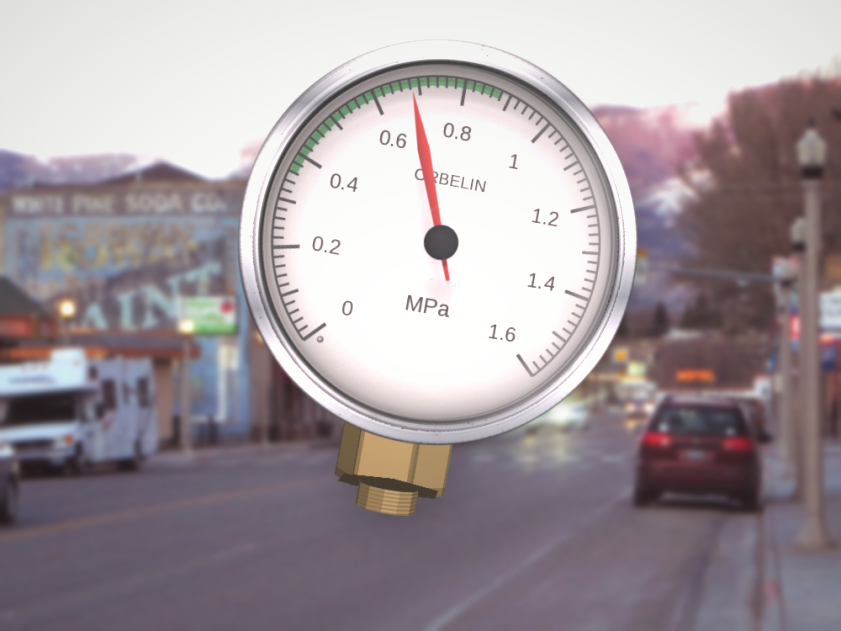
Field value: 0.68 MPa
